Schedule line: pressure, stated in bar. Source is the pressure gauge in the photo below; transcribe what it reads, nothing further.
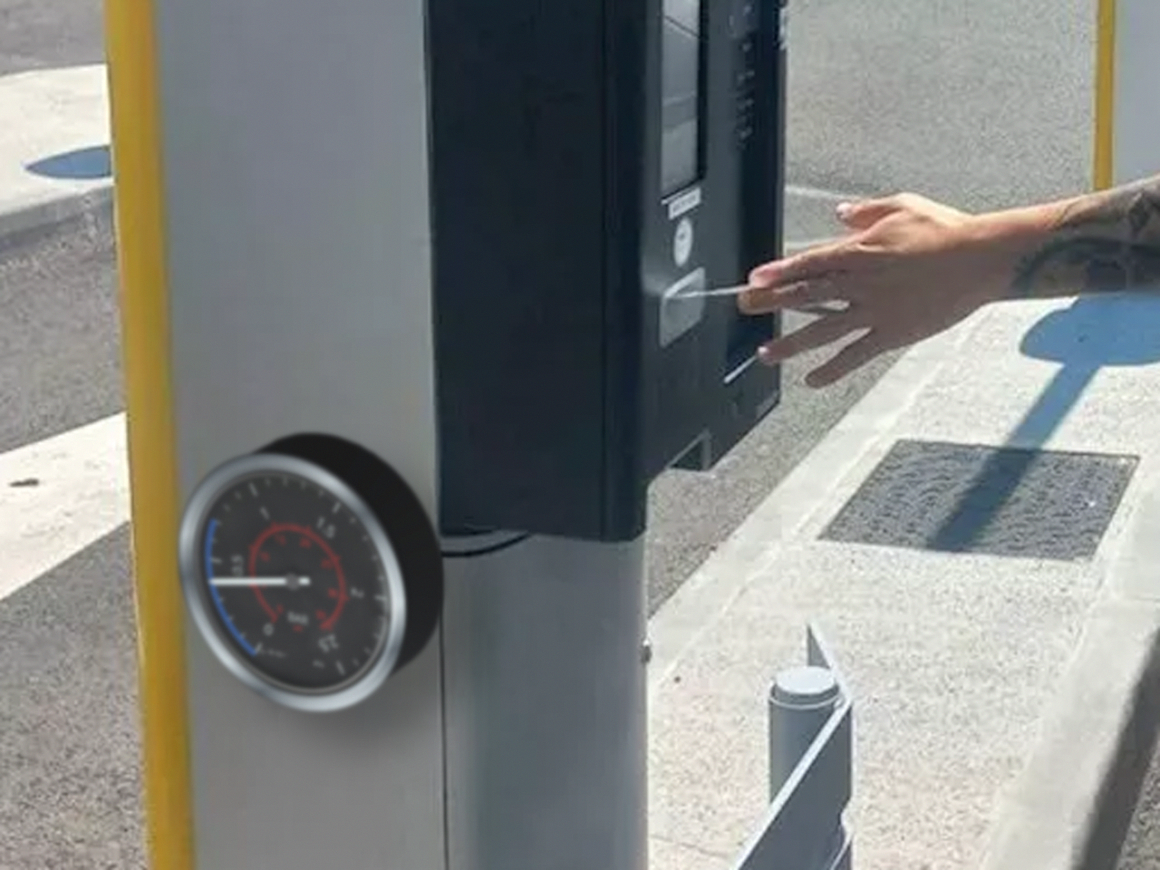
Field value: 0.4 bar
